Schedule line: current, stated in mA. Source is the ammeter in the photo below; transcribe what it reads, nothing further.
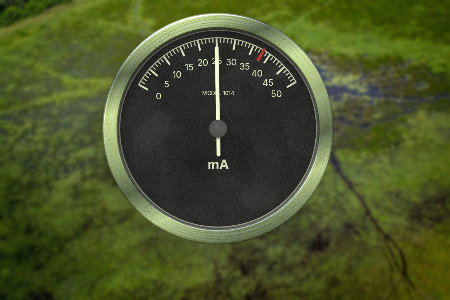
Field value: 25 mA
